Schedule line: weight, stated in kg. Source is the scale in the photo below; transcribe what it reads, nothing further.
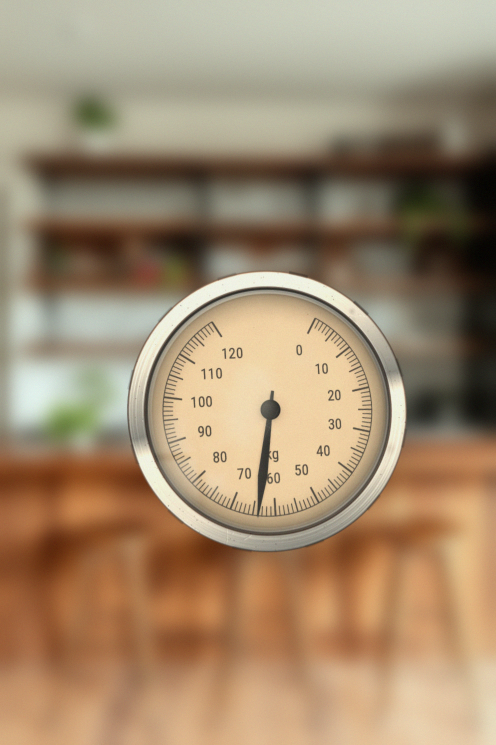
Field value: 64 kg
